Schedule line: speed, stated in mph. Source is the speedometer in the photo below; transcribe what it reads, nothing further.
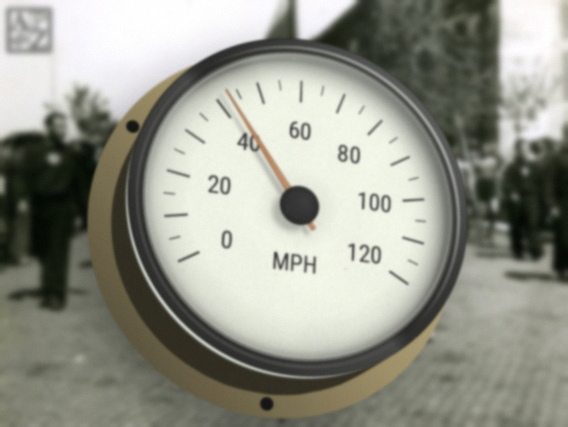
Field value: 42.5 mph
